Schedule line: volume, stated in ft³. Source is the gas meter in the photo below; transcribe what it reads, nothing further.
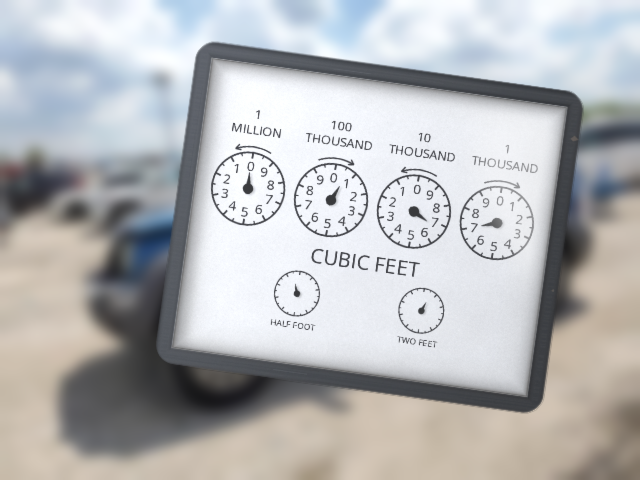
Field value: 6700 ft³
